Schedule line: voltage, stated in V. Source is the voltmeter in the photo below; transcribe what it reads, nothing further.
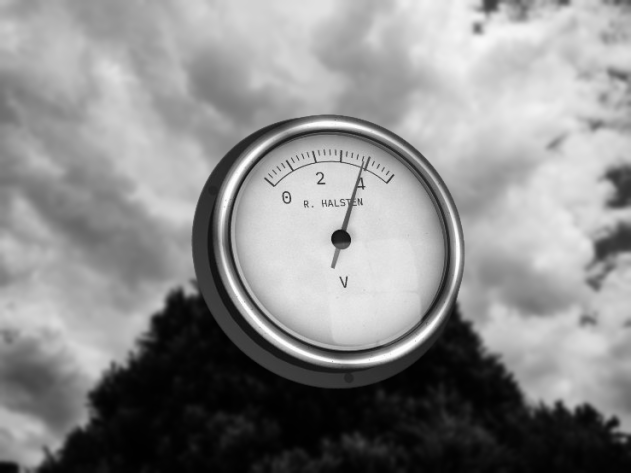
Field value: 3.8 V
